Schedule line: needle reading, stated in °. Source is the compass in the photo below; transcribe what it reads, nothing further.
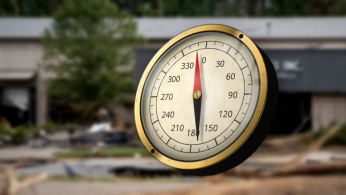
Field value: 350 °
